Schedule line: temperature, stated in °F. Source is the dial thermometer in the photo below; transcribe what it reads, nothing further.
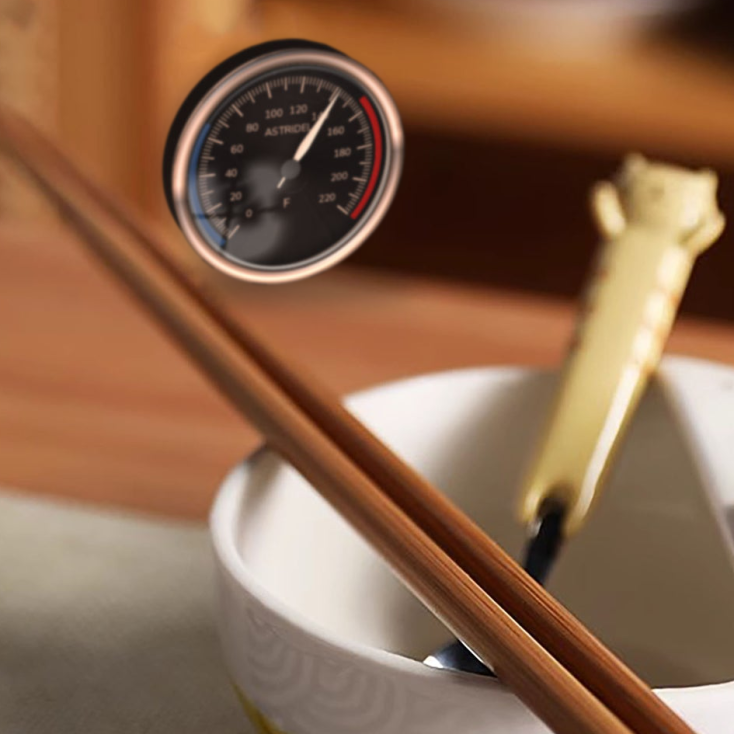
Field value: 140 °F
